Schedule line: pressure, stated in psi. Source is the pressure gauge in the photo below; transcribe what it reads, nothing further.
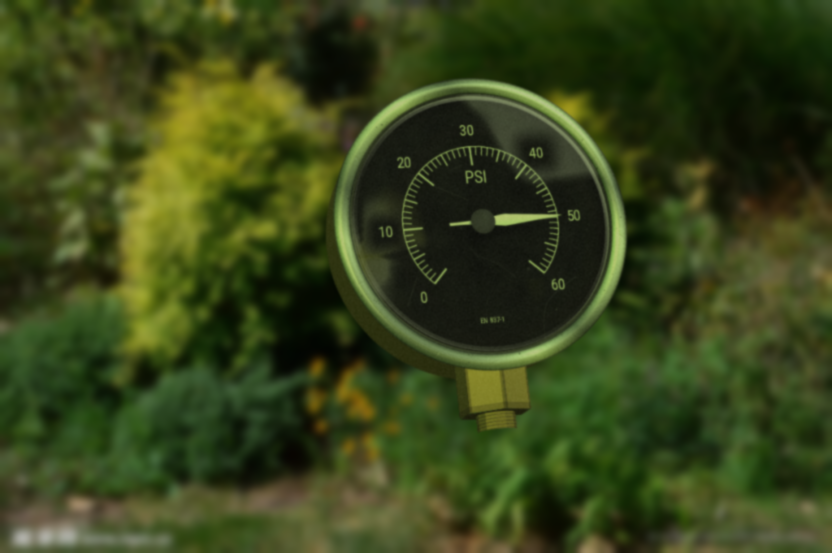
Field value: 50 psi
